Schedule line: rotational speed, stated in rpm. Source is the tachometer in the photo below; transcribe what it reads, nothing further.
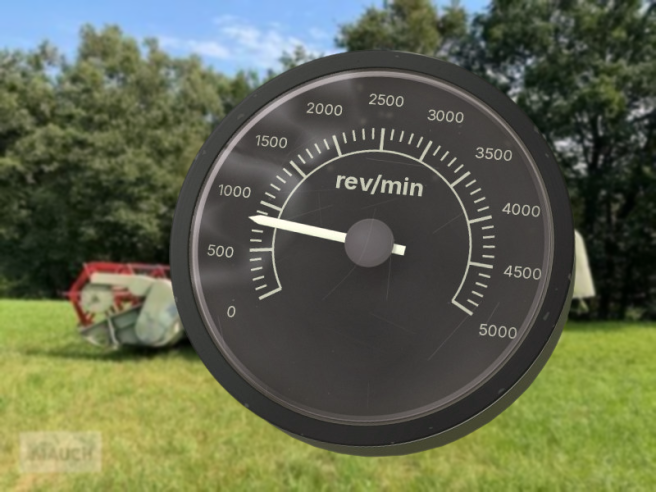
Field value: 800 rpm
